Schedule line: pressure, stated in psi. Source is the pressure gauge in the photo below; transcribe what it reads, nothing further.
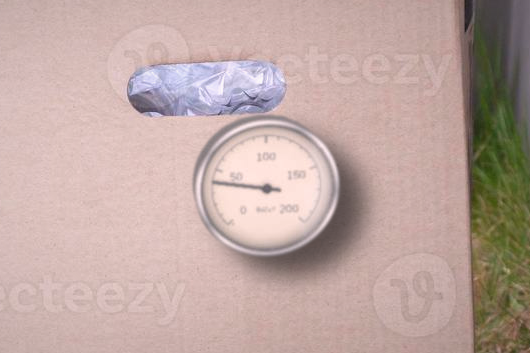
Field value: 40 psi
